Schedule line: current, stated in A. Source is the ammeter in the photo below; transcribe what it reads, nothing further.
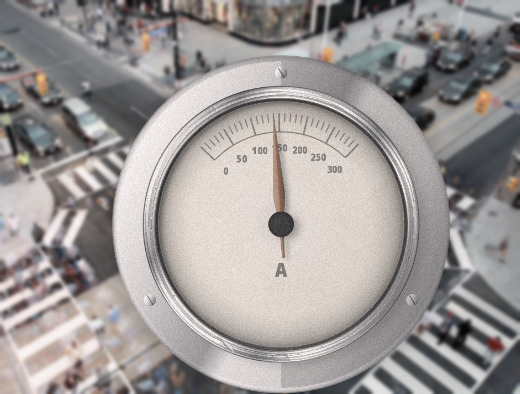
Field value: 140 A
